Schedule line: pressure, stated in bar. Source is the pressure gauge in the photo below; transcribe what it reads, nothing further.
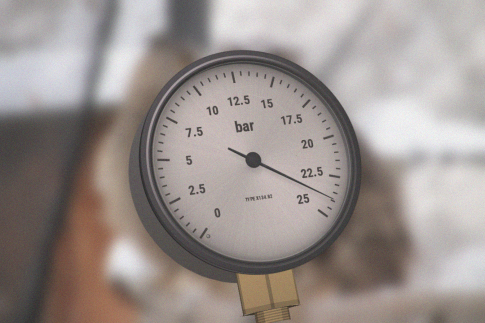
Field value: 24 bar
